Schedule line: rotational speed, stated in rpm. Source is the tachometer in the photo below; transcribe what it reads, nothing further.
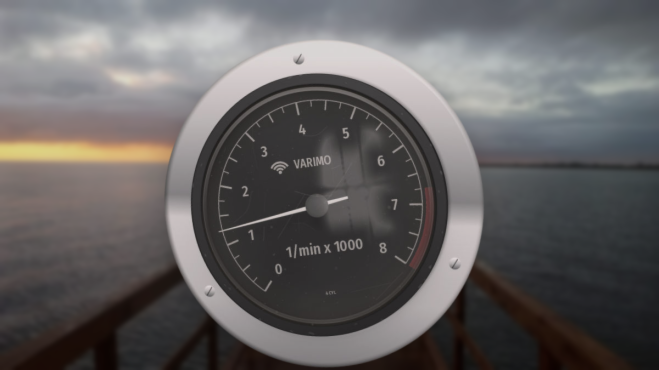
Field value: 1250 rpm
